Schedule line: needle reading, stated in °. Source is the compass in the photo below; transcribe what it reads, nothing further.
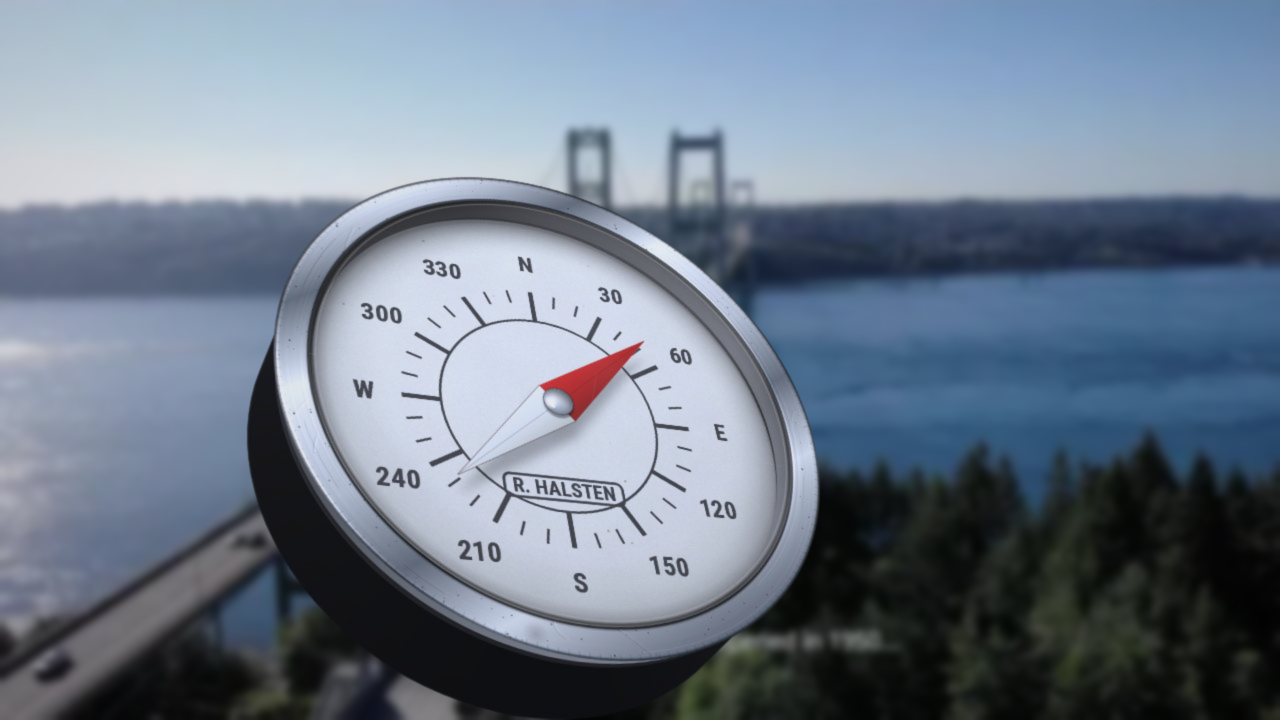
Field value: 50 °
